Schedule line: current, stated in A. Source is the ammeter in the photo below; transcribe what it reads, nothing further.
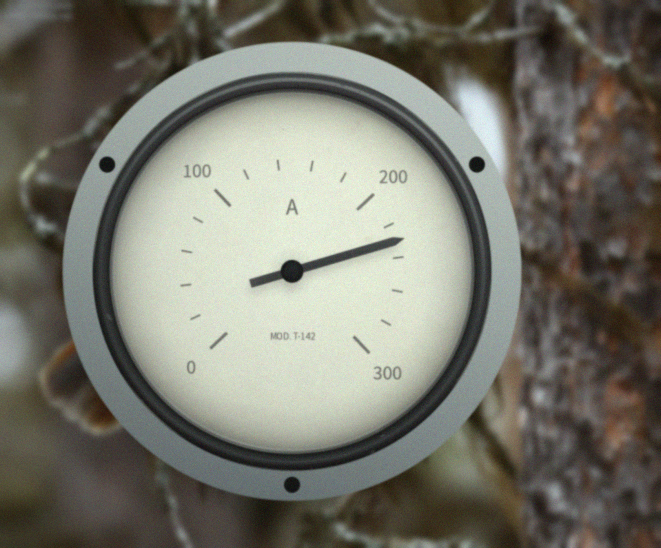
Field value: 230 A
